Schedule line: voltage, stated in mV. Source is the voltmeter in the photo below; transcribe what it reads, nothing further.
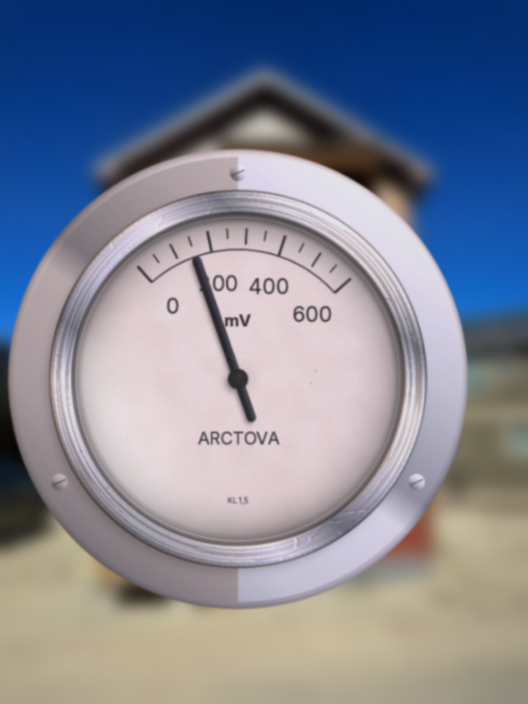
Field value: 150 mV
